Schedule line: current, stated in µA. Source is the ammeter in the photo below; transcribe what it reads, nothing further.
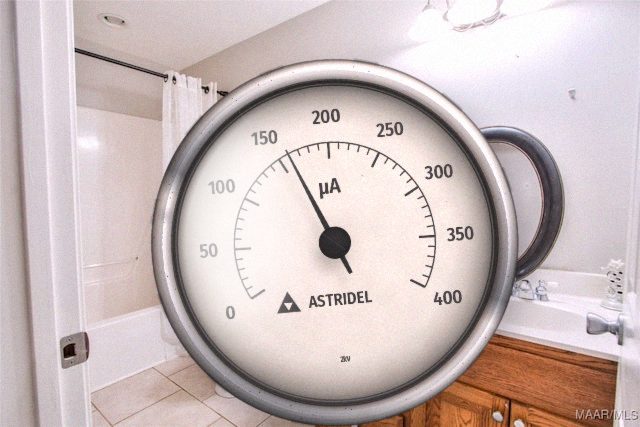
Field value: 160 µA
